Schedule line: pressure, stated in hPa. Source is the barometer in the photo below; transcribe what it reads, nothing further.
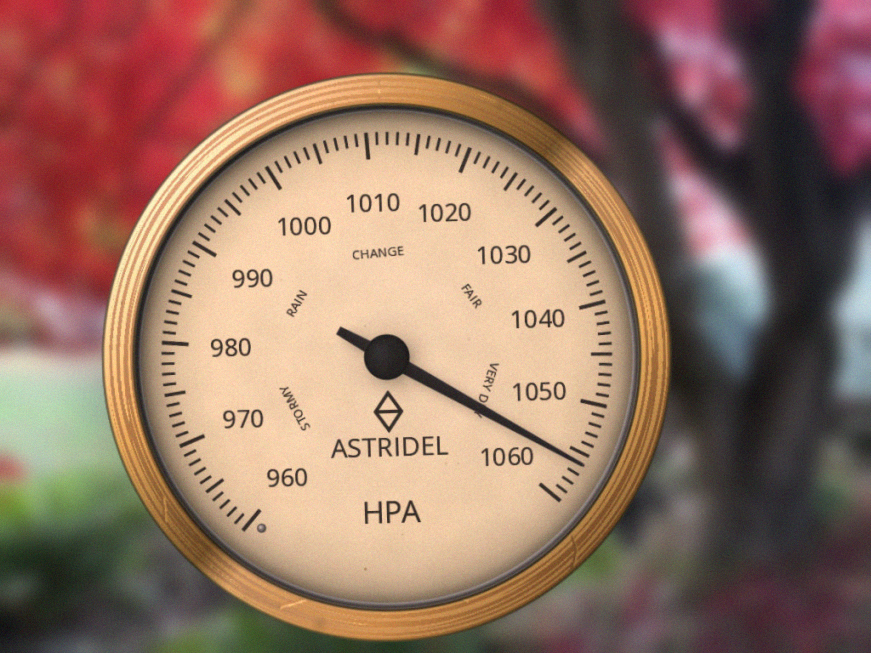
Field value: 1056 hPa
